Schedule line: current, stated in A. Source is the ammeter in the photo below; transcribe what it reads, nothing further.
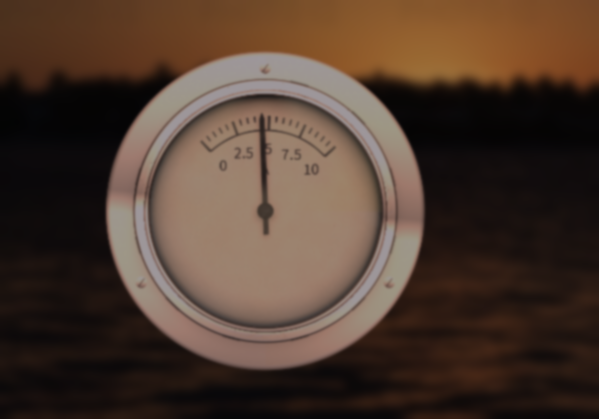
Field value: 4.5 A
